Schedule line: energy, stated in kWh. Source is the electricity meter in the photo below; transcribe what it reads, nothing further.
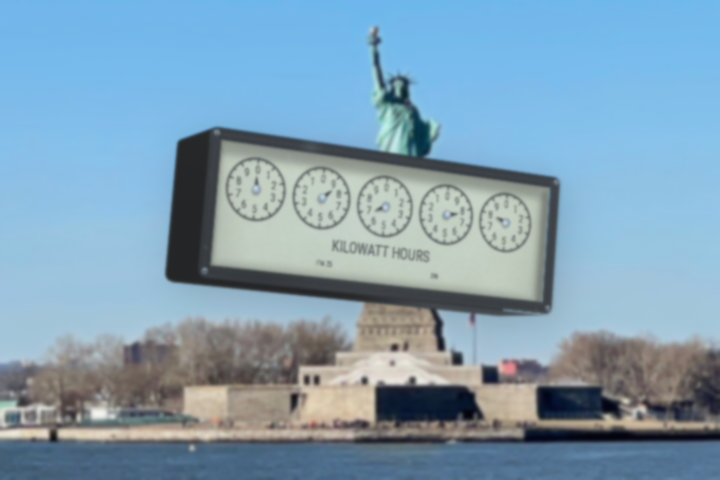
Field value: 98678 kWh
